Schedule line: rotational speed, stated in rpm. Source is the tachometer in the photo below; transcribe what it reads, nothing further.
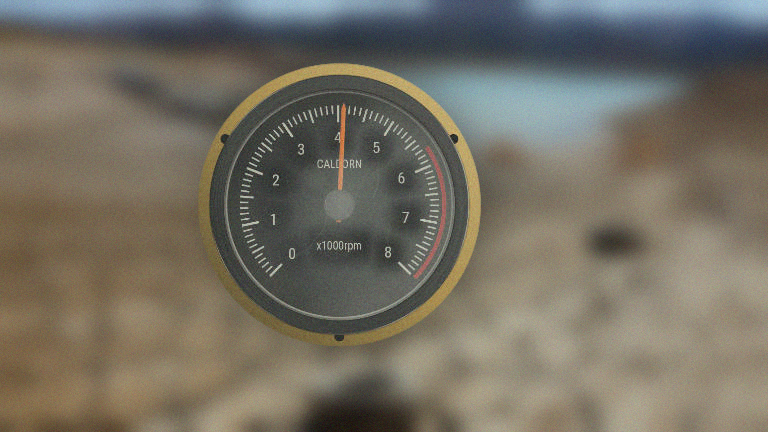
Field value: 4100 rpm
